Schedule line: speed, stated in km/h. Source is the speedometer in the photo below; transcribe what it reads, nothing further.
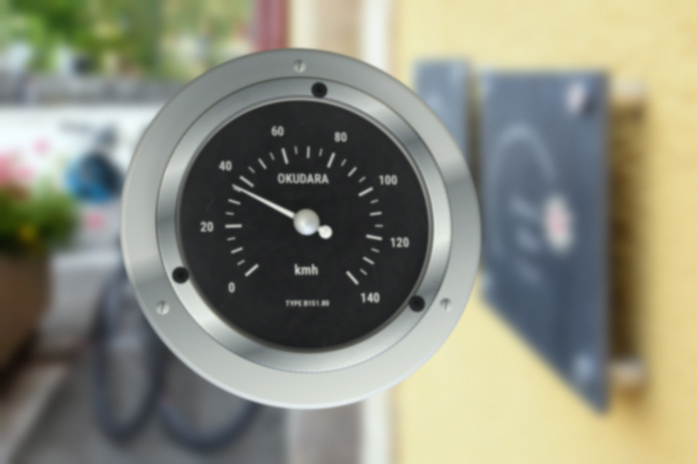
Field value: 35 km/h
